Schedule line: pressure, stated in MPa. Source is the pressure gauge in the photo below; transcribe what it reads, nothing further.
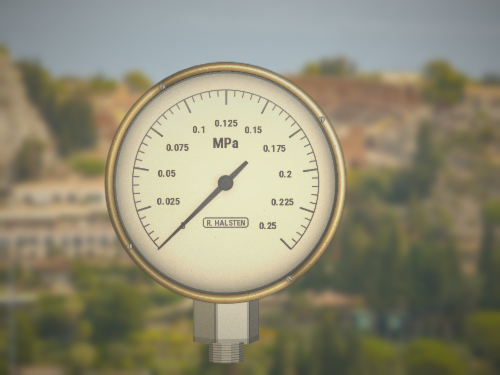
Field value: 0 MPa
